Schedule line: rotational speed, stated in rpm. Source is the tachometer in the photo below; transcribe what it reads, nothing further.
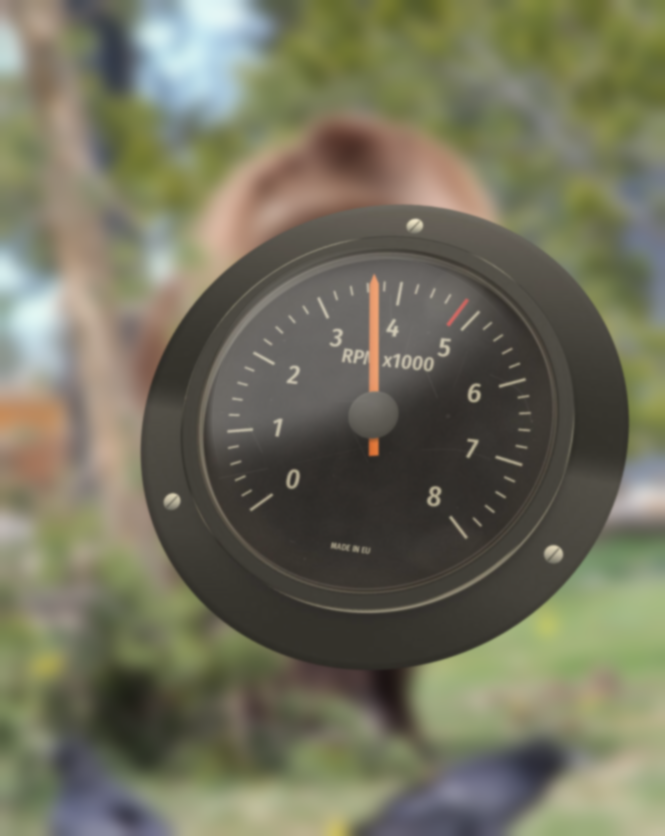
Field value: 3700 rpm
